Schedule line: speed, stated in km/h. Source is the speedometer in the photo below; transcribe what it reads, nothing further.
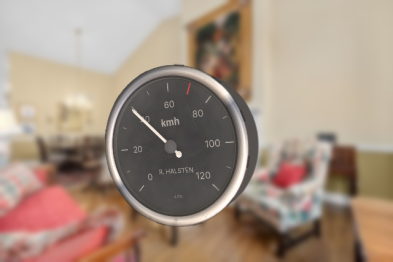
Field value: 40 km/h
